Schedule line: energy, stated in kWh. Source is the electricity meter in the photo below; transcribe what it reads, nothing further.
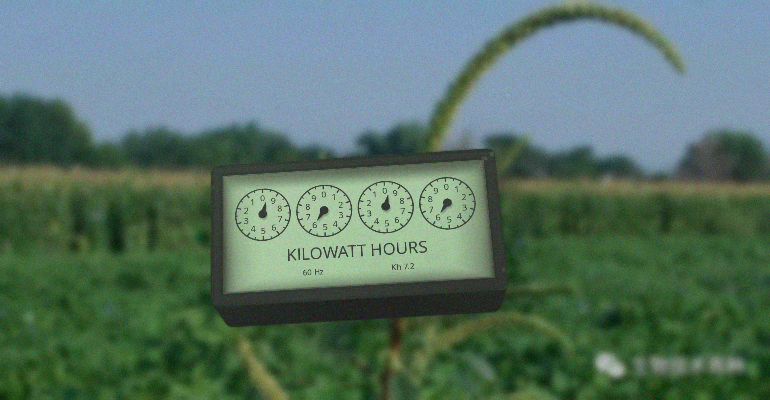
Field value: 9596 kWh
